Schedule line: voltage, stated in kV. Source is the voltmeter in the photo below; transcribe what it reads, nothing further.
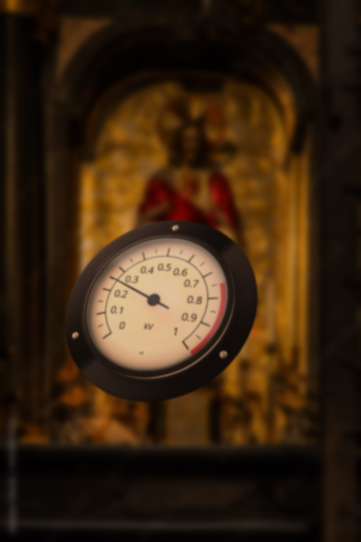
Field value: 0.25 kV
